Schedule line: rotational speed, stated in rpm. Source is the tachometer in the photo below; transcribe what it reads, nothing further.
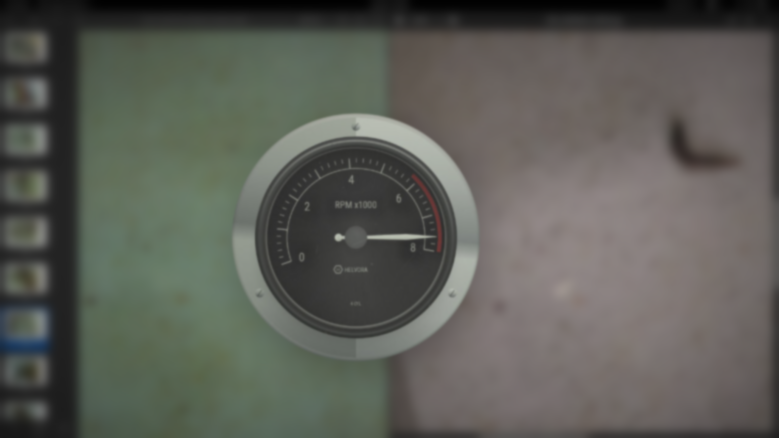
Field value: 7600 rpm
